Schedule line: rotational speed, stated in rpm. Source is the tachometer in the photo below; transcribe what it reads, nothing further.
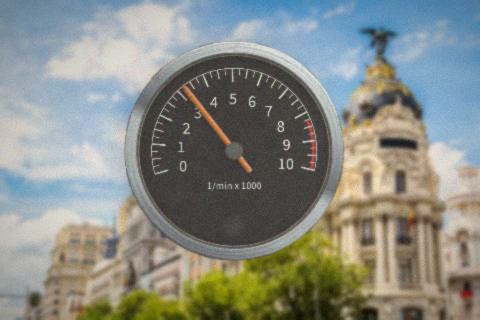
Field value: 3250 rpm
